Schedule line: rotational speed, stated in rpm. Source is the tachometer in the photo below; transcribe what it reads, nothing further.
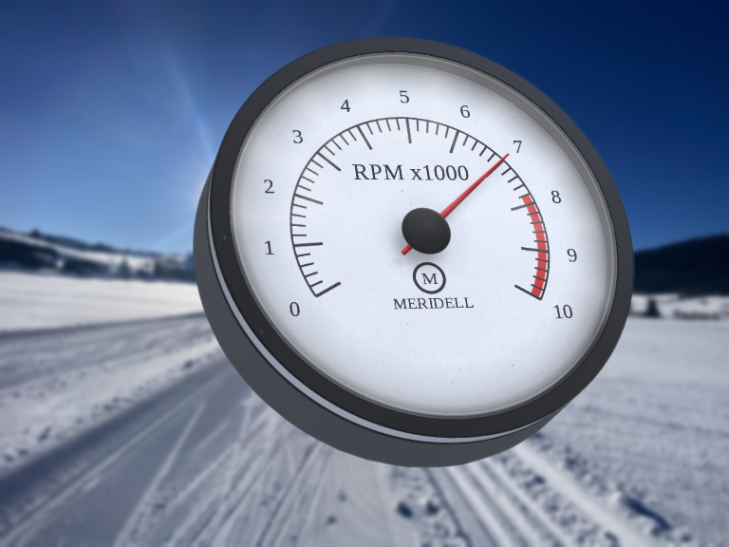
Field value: 7000 rpm
